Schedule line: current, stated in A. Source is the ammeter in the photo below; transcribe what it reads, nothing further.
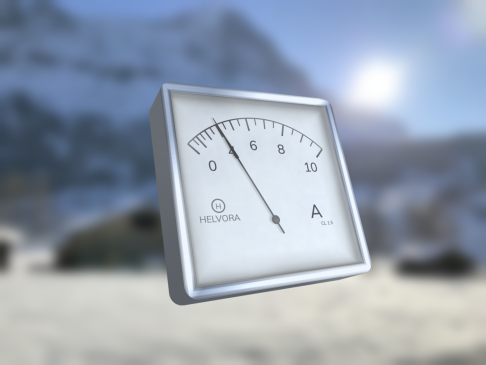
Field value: 4 A
